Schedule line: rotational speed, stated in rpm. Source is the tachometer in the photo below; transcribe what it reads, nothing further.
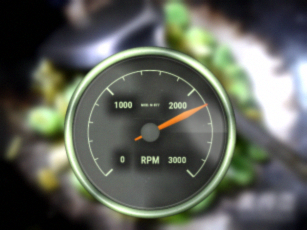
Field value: 2200 rpm
